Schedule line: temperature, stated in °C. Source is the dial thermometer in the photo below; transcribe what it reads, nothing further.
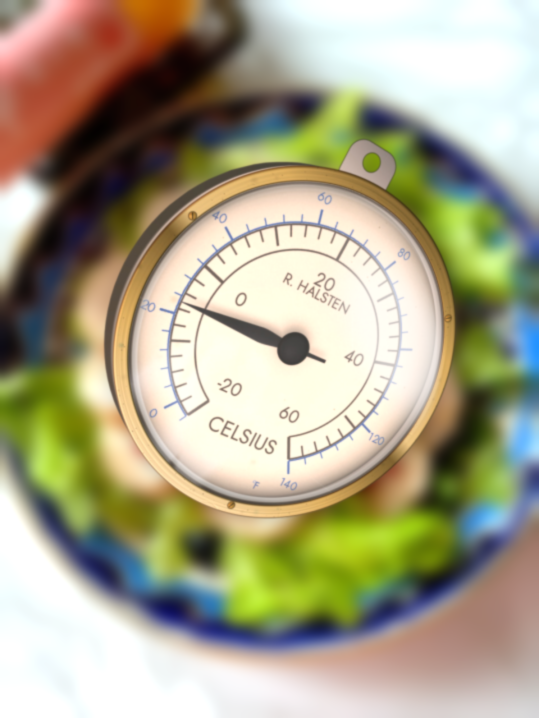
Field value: -5 °C
